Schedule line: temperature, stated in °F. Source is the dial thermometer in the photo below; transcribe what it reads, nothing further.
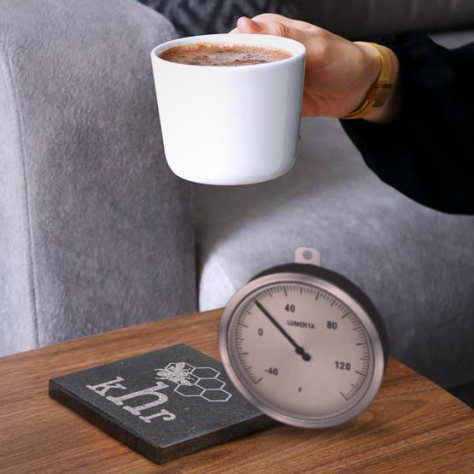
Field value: 20 °F
